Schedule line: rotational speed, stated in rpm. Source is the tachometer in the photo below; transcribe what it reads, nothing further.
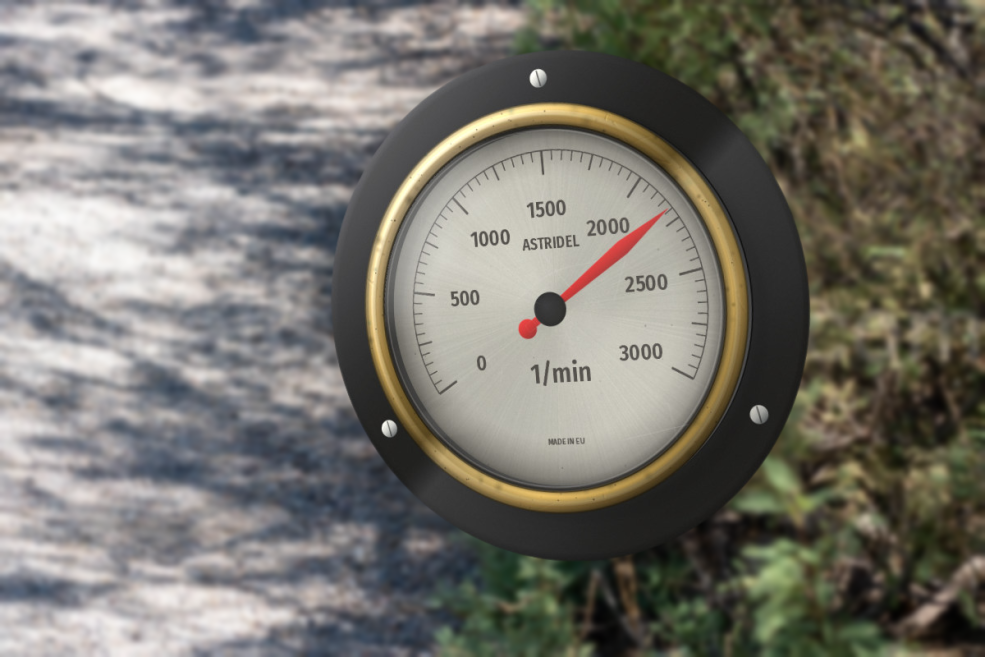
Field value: 2200 rpm
